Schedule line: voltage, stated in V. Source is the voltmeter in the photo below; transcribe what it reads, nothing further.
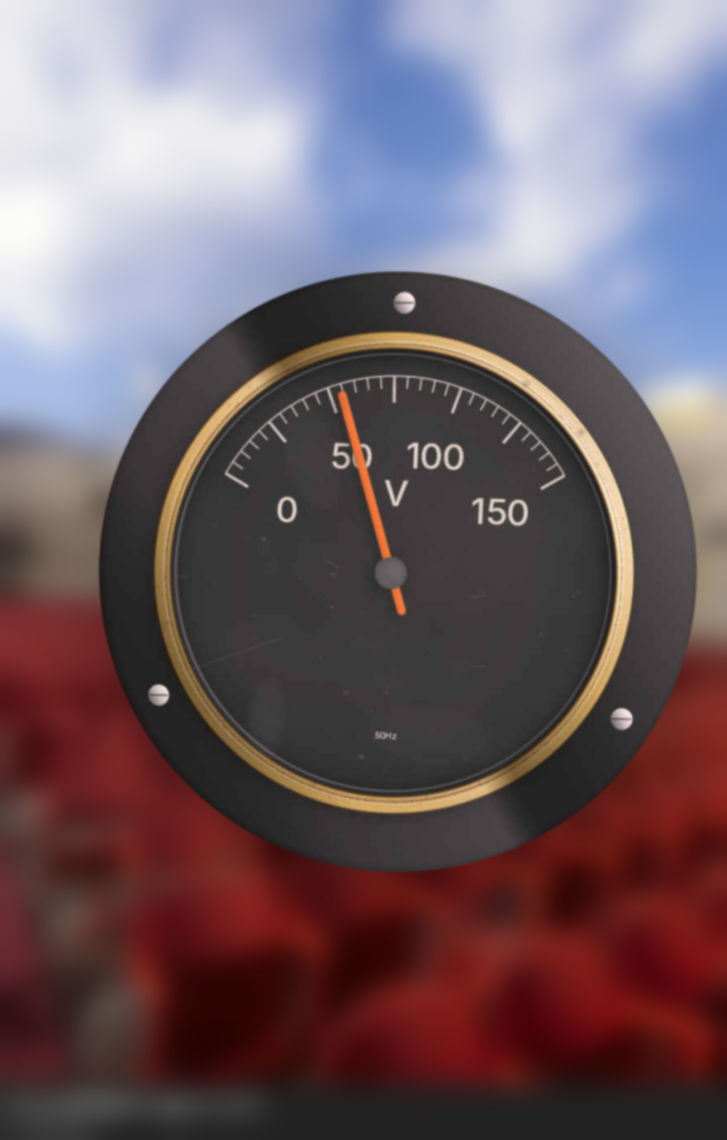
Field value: 55 V
